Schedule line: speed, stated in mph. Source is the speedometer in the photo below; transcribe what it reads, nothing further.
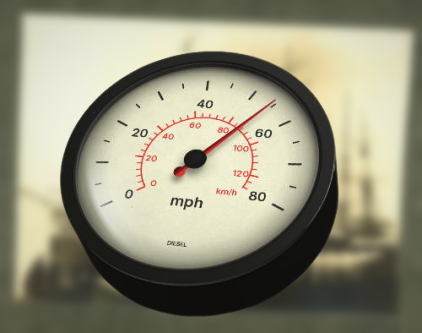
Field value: 55 mph
